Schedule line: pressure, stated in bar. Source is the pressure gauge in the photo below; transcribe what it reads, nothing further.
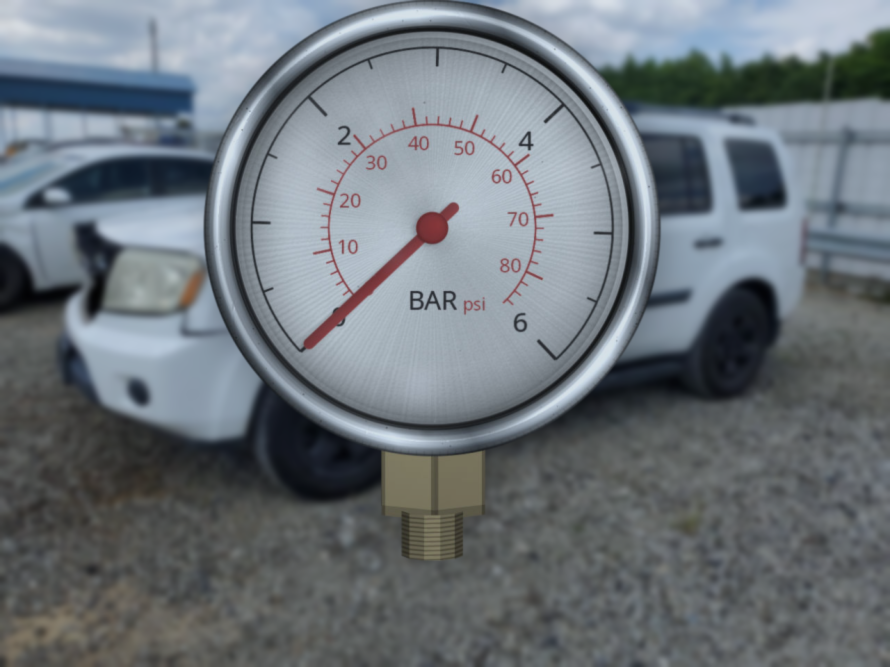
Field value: 0 bar
